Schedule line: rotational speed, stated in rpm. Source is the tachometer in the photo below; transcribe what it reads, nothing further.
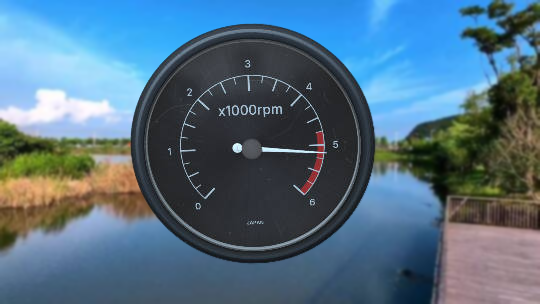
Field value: 5125 rpm
